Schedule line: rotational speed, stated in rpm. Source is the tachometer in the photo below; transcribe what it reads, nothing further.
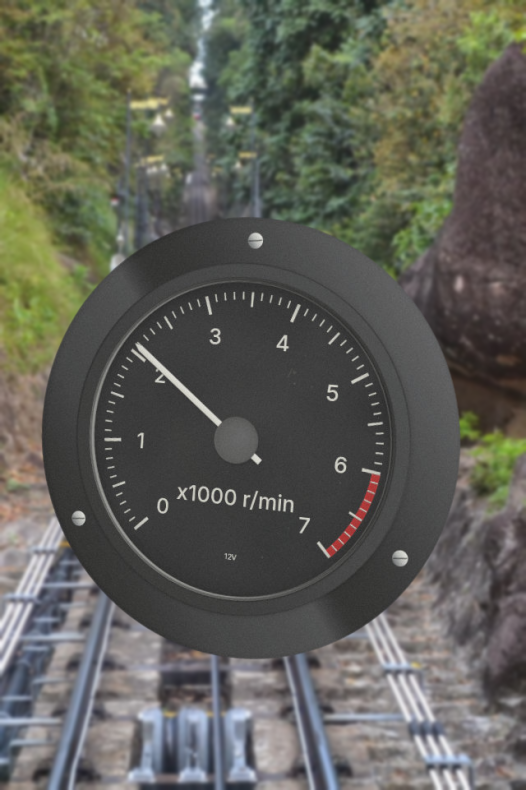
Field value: 2100 rpm
